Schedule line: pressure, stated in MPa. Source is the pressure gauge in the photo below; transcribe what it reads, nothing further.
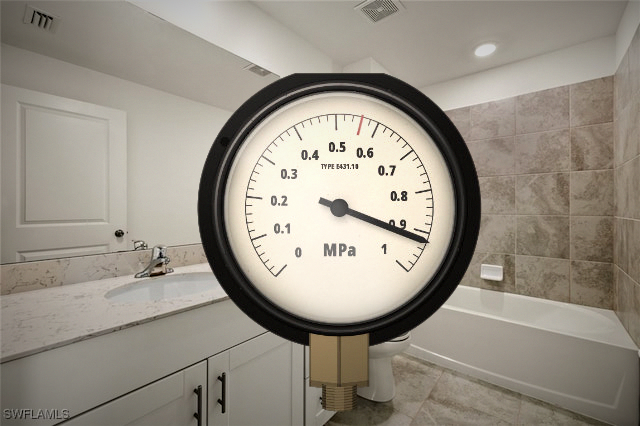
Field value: 0.92 MPa
